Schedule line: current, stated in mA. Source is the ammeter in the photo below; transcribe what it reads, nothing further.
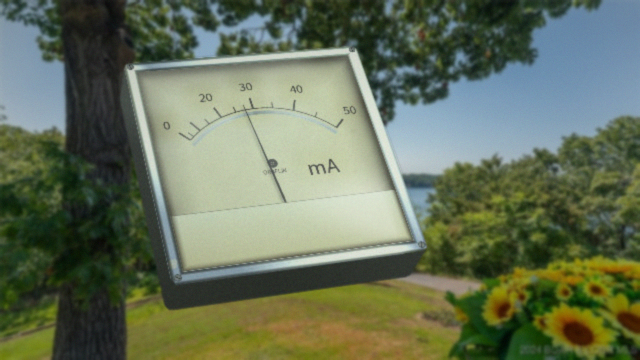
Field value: 27.5 mA
